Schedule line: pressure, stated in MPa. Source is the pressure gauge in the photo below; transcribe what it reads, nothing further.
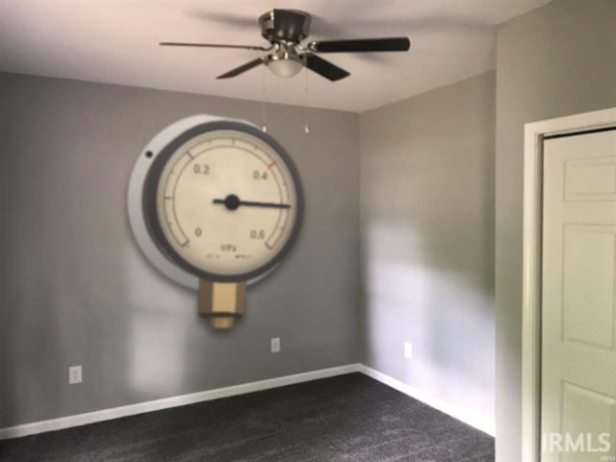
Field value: 0.5 MPa
